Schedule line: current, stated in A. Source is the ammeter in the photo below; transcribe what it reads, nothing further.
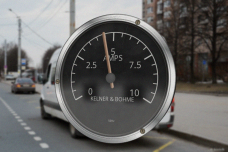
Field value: 4.5 A
